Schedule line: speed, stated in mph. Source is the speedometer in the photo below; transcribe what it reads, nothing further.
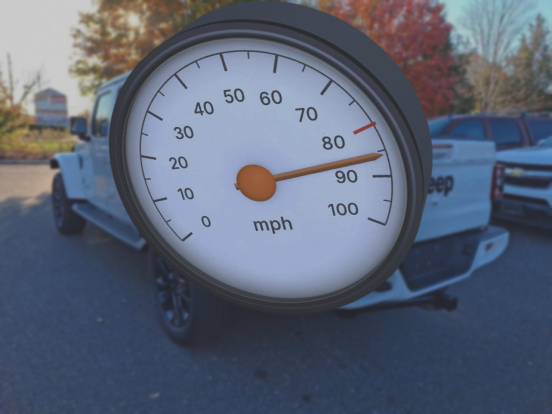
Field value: 85 mph
